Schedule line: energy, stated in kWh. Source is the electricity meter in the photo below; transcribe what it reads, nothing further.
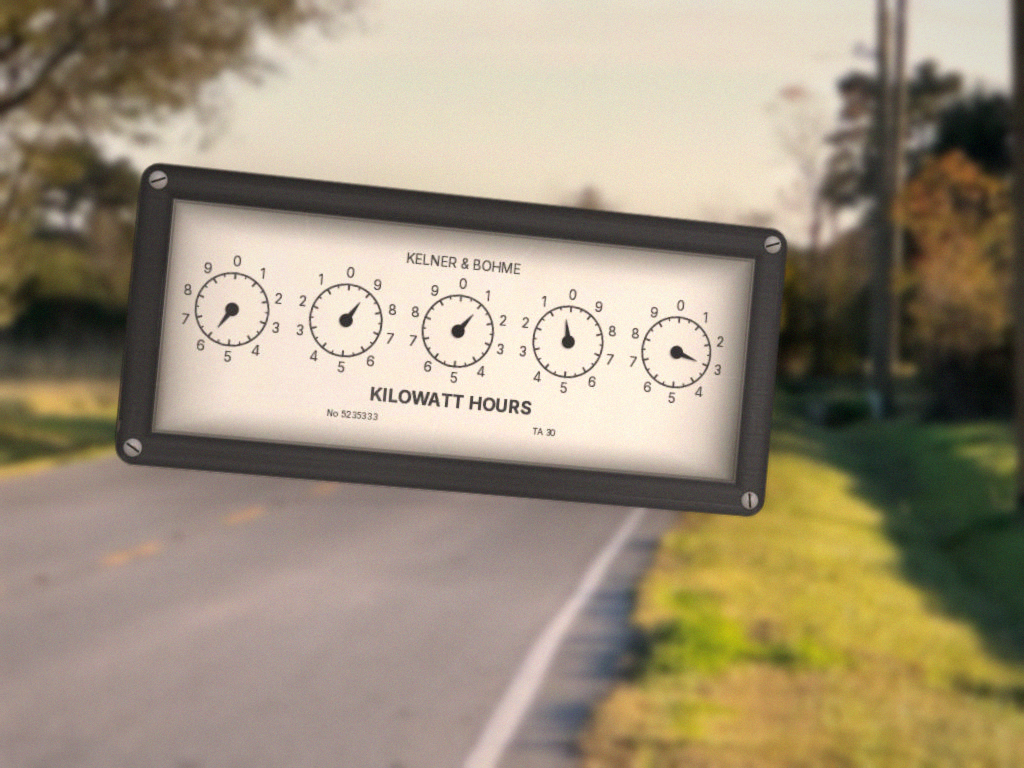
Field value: 59103 kWh
